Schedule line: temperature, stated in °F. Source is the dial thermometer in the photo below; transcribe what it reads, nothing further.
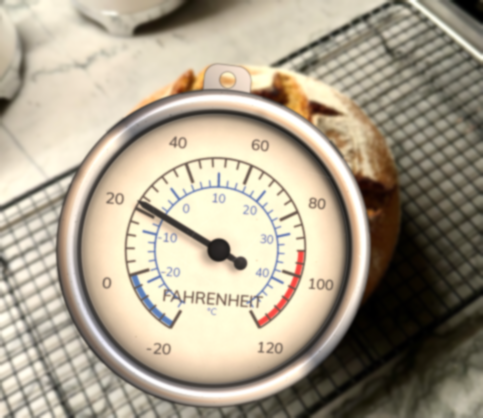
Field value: 22 °F
